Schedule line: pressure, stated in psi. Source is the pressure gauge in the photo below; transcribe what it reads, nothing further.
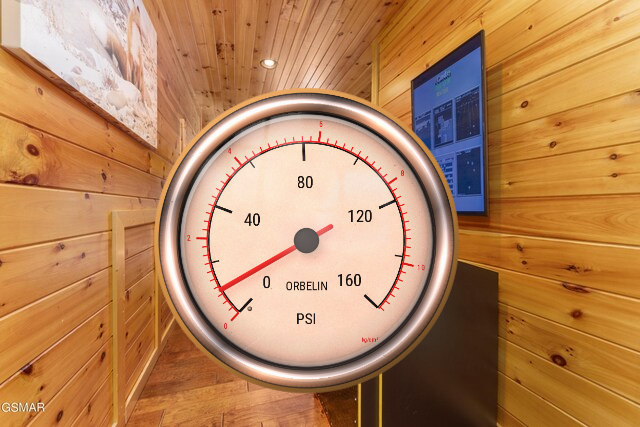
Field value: 10 psi
